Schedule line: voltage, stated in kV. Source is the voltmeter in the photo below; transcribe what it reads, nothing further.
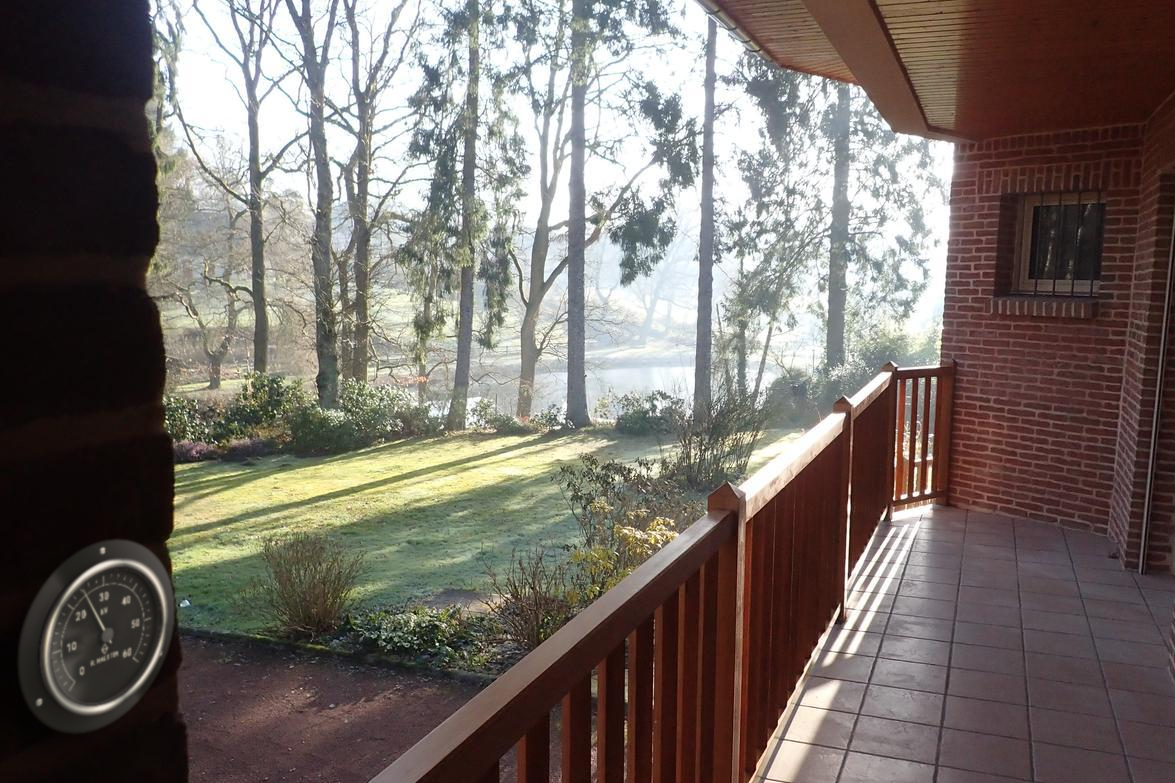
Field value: 24 kV
